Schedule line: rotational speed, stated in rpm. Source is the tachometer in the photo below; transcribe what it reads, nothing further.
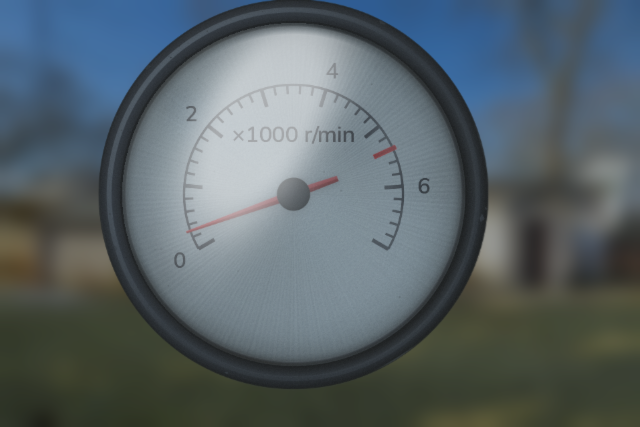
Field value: 300 rpm
